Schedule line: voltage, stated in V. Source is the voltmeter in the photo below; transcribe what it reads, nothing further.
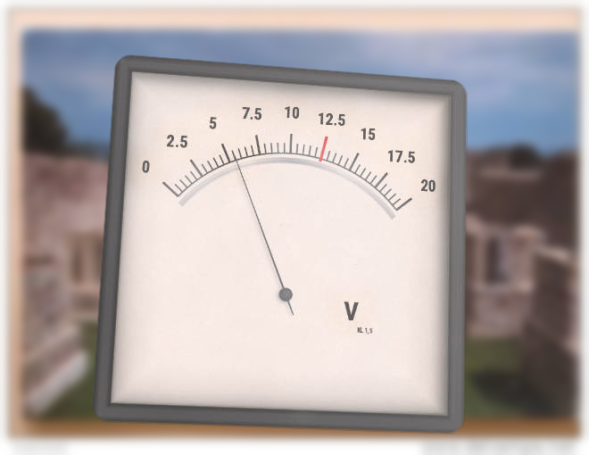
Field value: 5.5 V
